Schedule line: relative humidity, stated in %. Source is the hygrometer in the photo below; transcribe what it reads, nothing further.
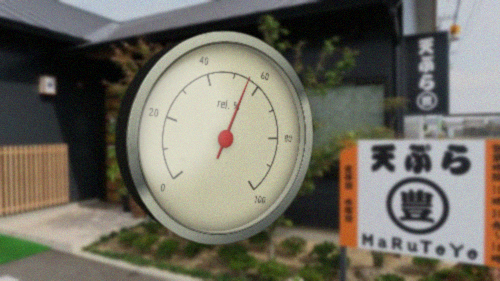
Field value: 55 %
